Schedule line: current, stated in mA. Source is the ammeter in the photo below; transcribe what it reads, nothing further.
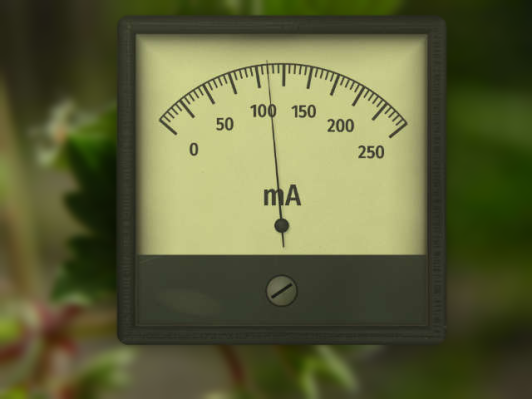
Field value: 110 mA
